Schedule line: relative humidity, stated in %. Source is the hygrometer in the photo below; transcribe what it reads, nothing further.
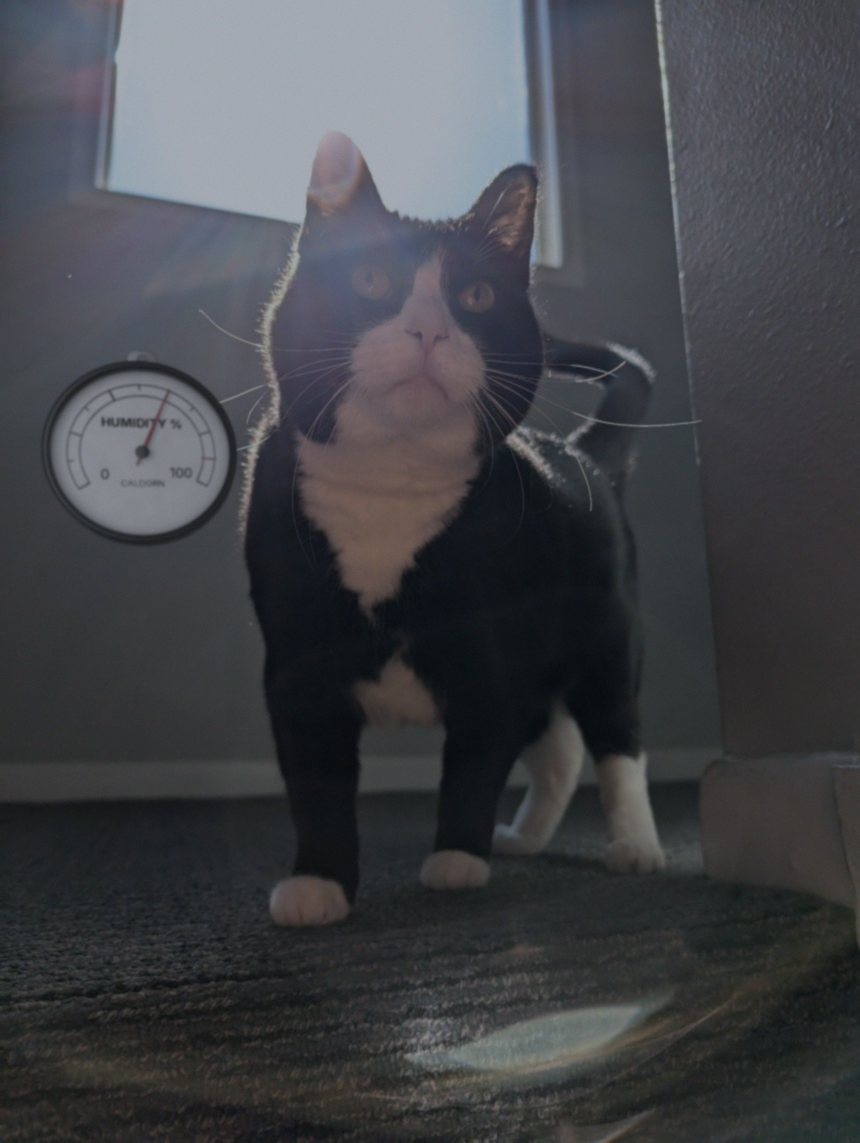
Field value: 60 %
